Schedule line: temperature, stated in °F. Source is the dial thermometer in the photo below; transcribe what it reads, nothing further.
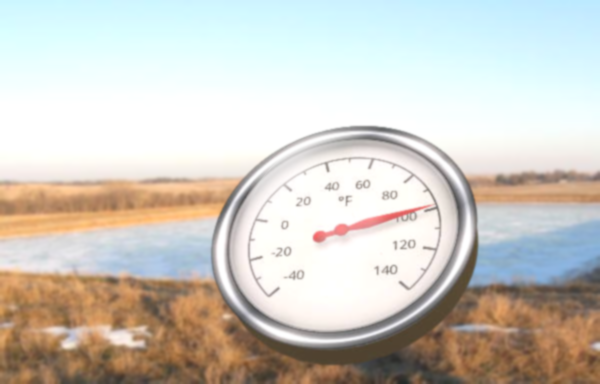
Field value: 100 °F
